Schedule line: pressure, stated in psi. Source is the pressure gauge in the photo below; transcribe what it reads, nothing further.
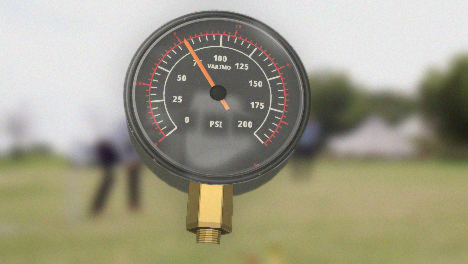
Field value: 75 psi
